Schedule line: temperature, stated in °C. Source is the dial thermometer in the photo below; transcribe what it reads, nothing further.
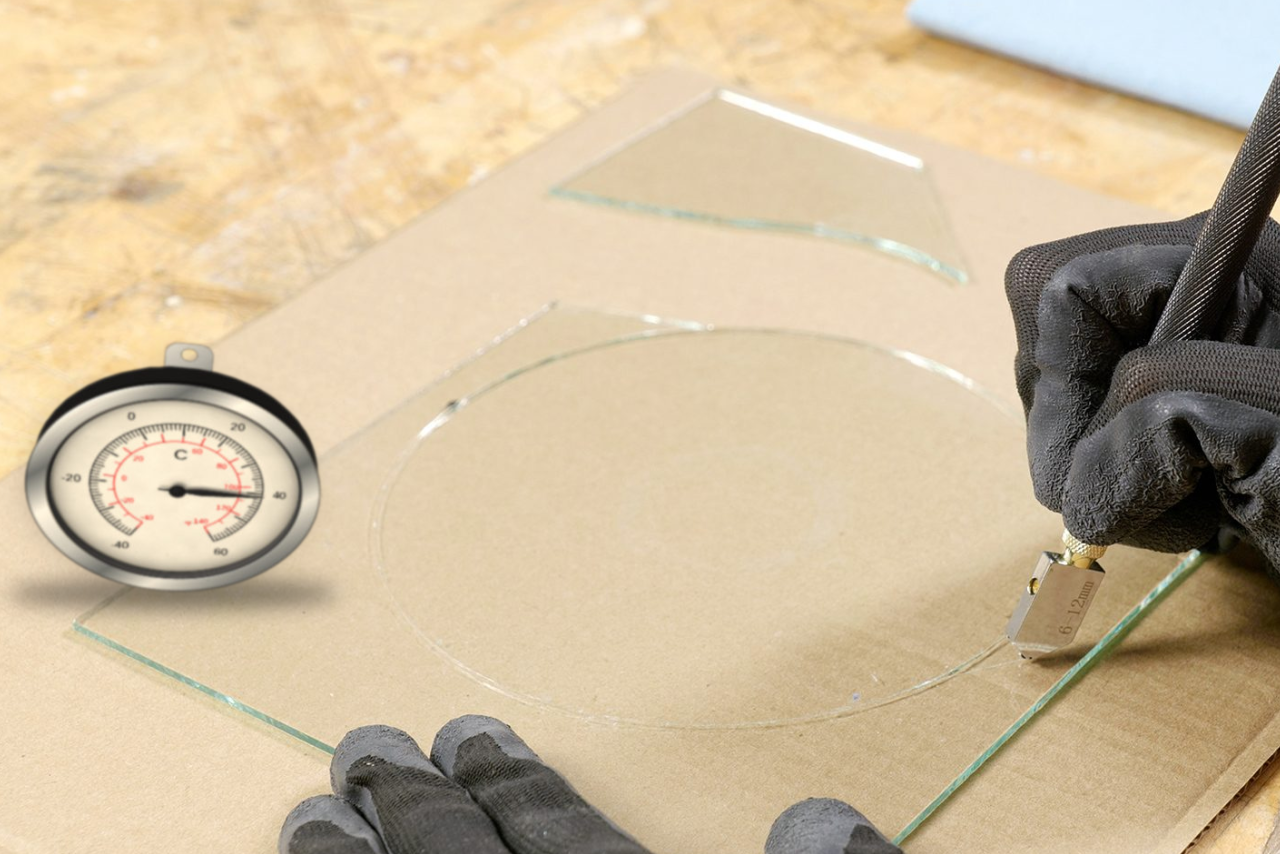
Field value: 40 °C
